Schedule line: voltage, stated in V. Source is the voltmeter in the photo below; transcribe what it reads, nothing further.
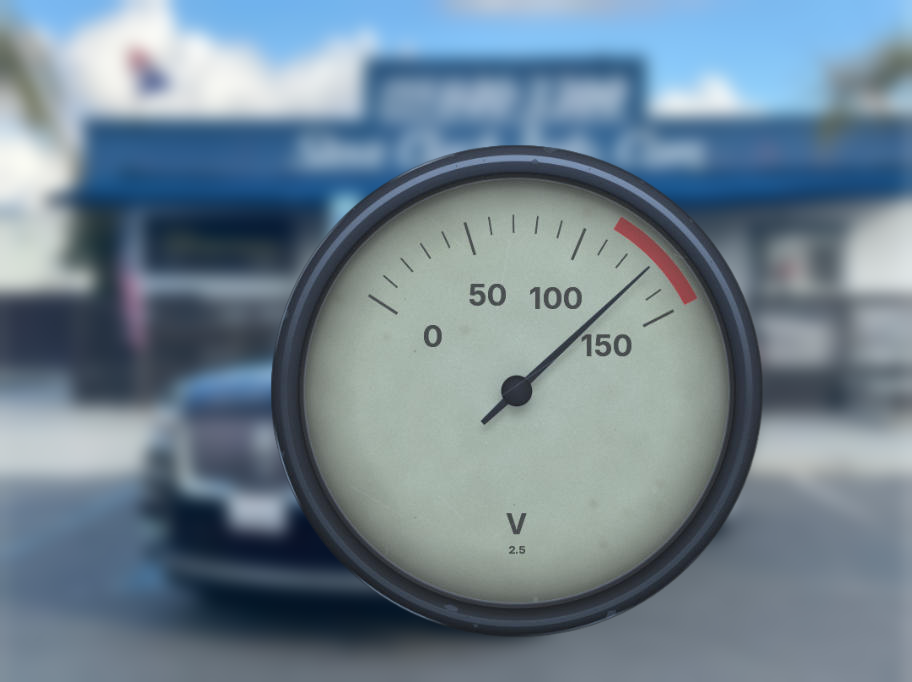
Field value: 130 V
